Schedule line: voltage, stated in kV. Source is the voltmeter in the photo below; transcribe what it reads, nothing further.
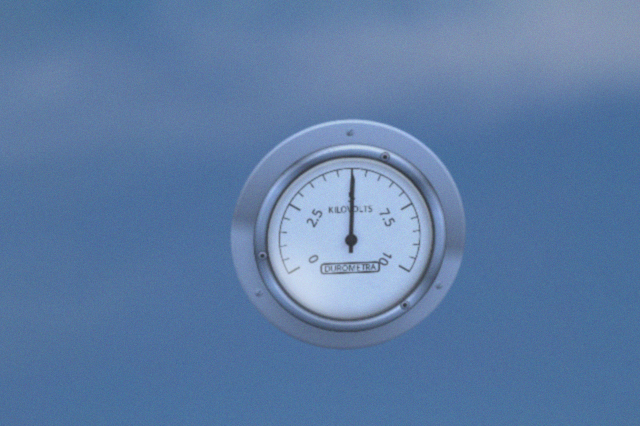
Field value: 5 kV
